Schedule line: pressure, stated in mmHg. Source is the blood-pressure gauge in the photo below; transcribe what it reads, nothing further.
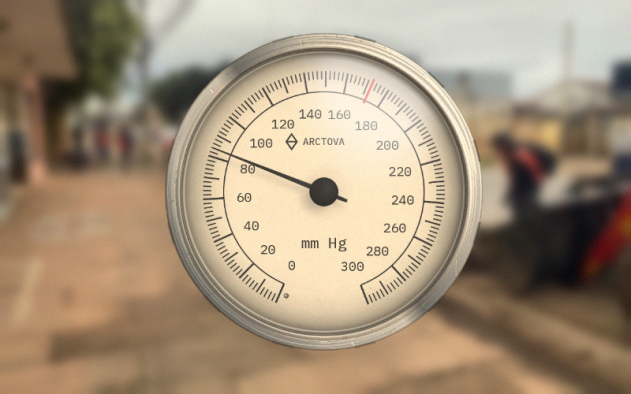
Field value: 84 mmHg
